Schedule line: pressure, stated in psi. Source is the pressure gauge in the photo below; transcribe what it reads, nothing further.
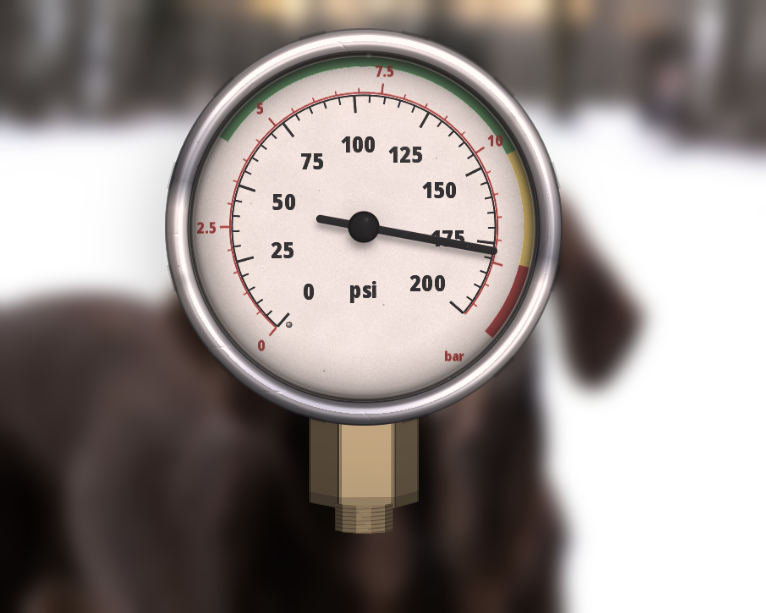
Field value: 177.5 psi
